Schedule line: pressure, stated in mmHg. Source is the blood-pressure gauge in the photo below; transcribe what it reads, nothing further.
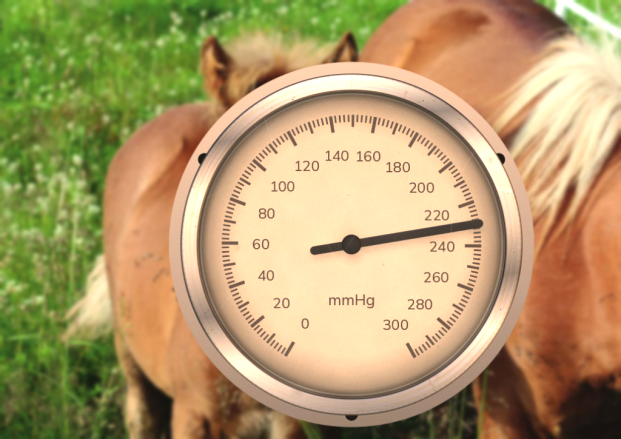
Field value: 230 mmHg
